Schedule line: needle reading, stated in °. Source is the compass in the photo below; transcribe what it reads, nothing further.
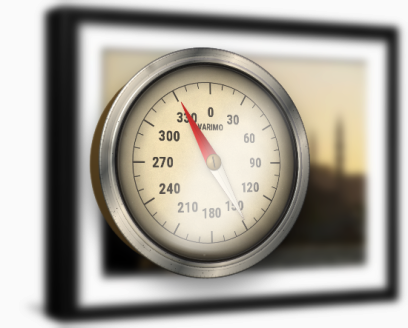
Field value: 330 °
